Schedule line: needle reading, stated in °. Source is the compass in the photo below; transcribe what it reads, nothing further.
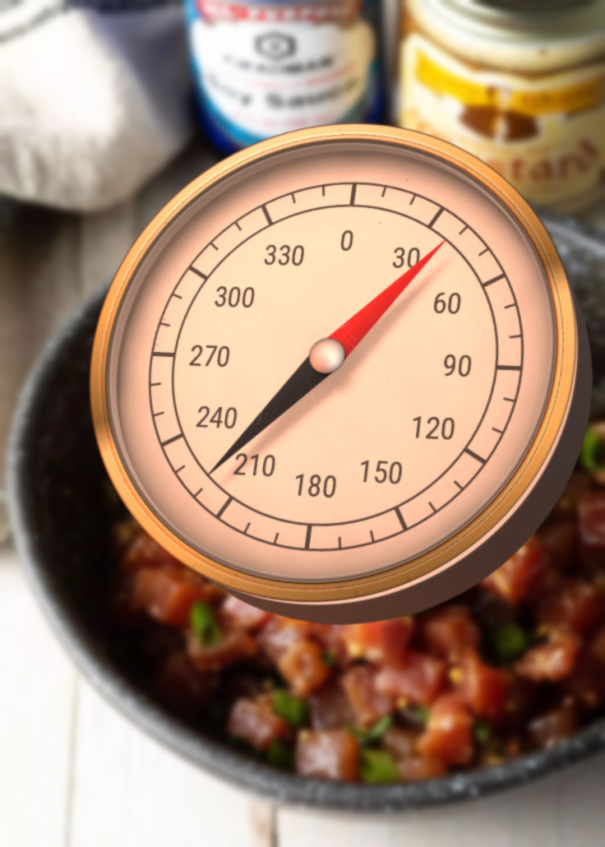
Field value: 40 °
